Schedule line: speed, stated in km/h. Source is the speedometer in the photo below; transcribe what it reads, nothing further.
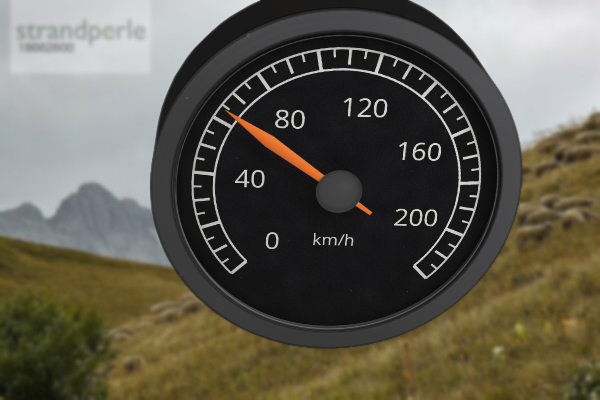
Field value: 65 km/h
